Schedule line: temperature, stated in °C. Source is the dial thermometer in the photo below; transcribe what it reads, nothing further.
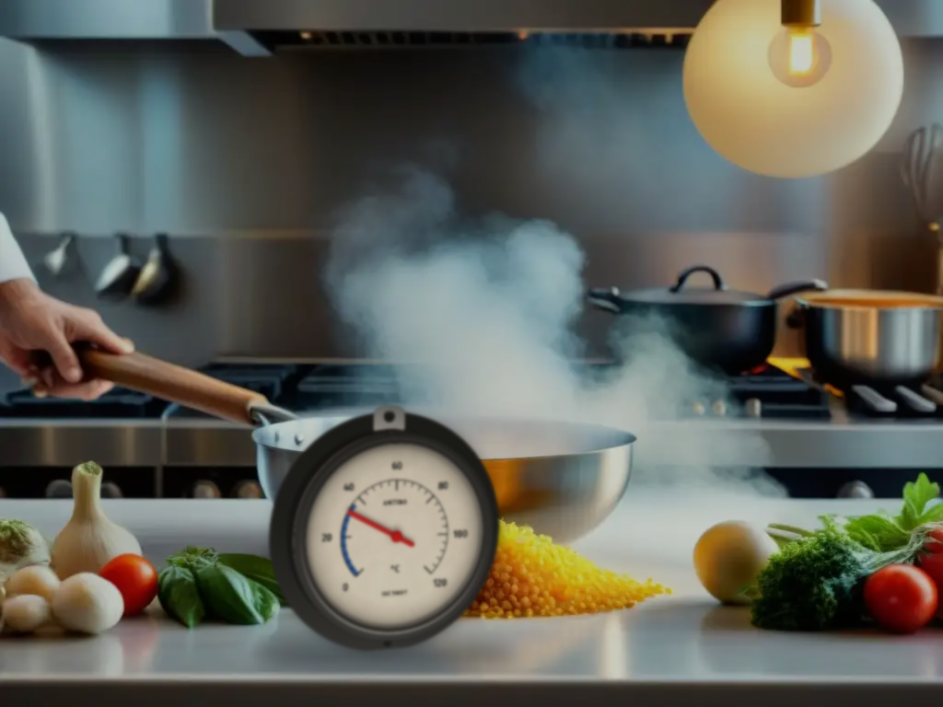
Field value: 32 °C
